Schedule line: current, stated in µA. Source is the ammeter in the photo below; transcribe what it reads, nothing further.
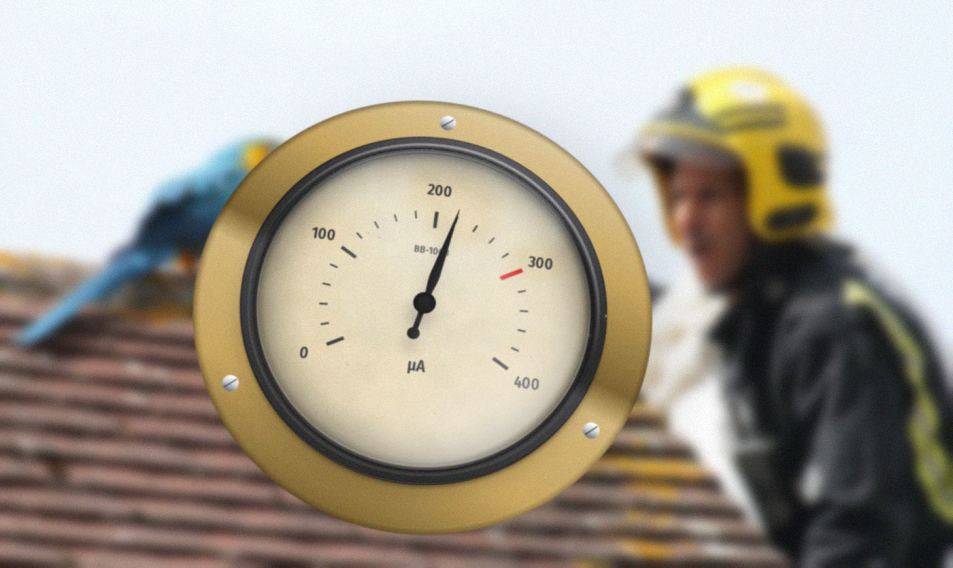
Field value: 220 µA
